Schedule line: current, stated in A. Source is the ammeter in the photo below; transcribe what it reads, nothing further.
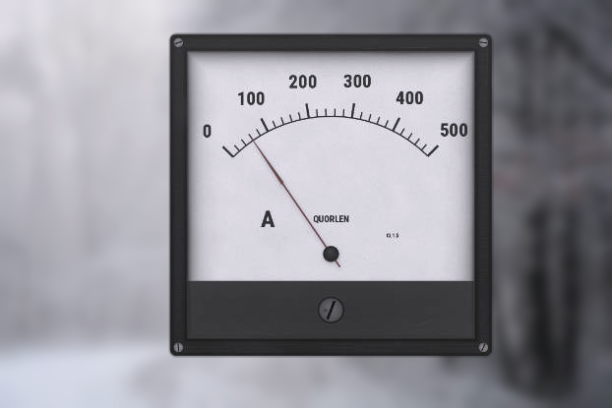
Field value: 60 A
